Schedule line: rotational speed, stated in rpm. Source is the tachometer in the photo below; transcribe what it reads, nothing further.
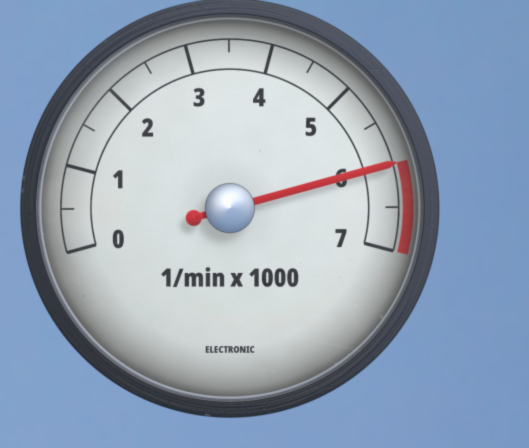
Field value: 6000 rpm
